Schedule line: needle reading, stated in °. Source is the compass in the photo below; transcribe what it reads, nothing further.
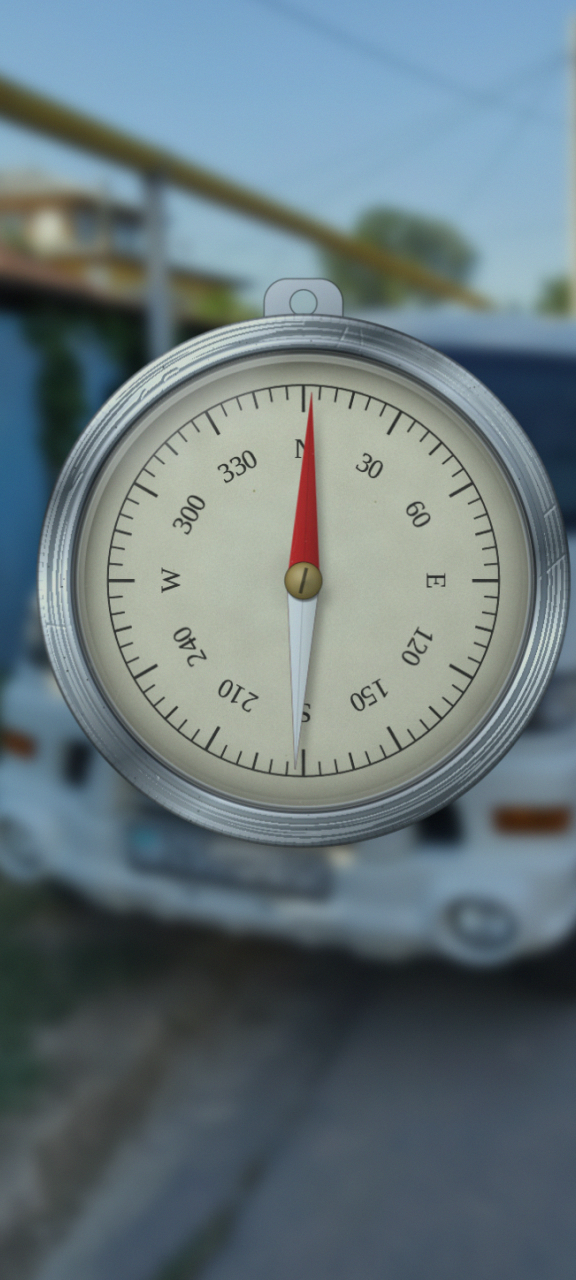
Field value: 2.5 °
